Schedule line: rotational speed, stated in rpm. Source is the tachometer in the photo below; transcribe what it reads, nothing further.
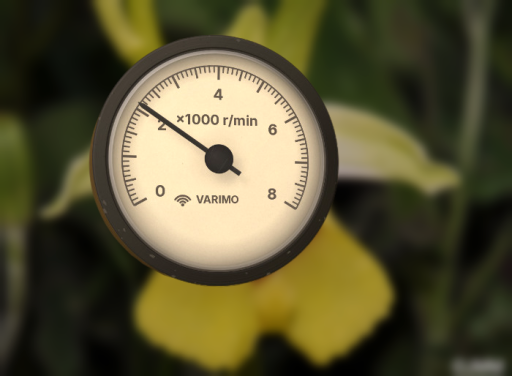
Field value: 2100 rpm
